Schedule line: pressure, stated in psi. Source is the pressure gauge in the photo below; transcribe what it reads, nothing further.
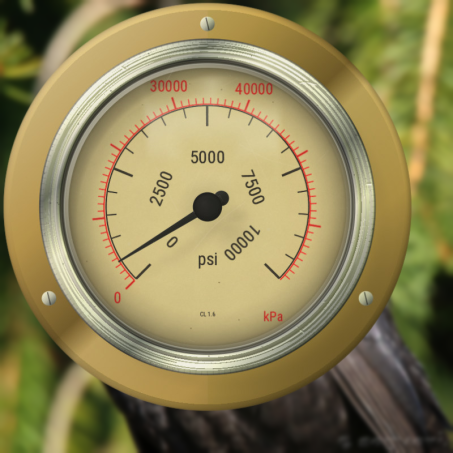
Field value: 500 psi
